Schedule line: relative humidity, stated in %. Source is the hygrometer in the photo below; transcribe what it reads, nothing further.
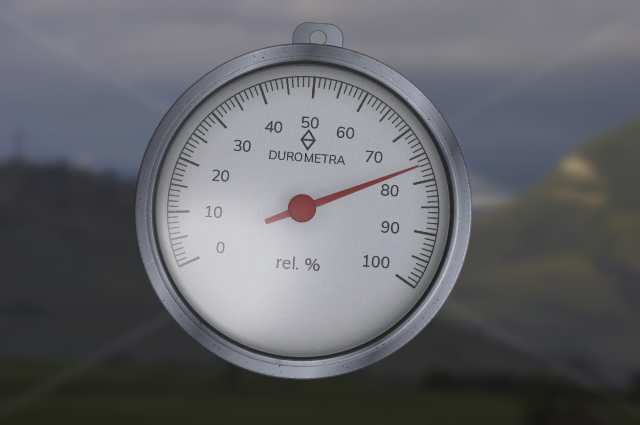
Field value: 77 %
